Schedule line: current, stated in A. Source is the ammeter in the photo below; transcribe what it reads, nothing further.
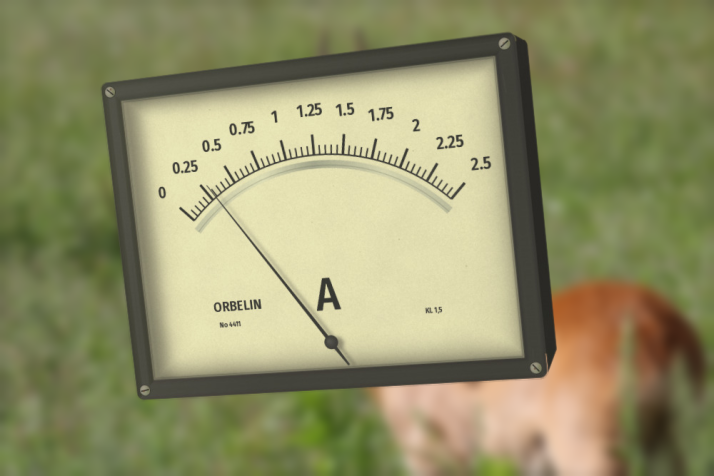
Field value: 0.3 A
